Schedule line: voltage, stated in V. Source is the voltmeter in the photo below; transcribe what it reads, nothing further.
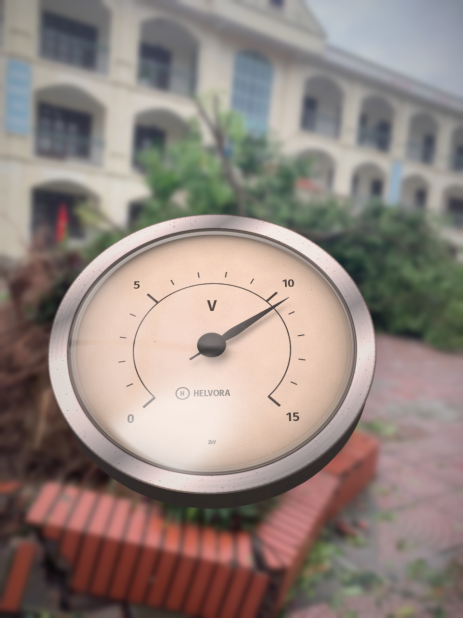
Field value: 10.5 V
